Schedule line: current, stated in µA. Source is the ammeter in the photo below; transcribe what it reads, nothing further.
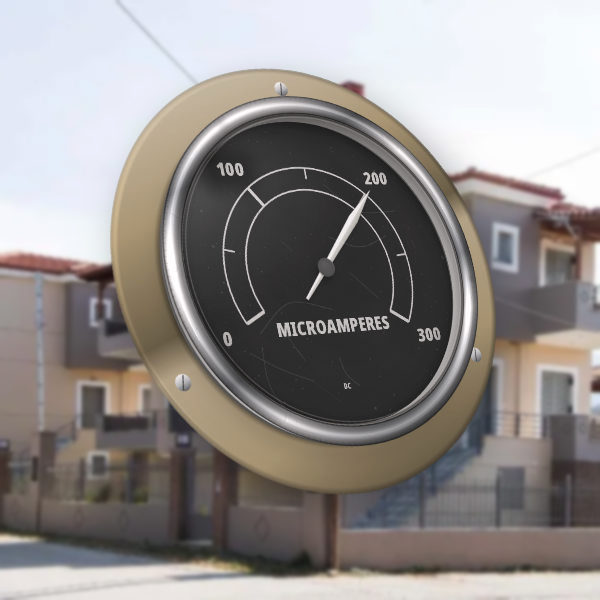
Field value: 200 µA
